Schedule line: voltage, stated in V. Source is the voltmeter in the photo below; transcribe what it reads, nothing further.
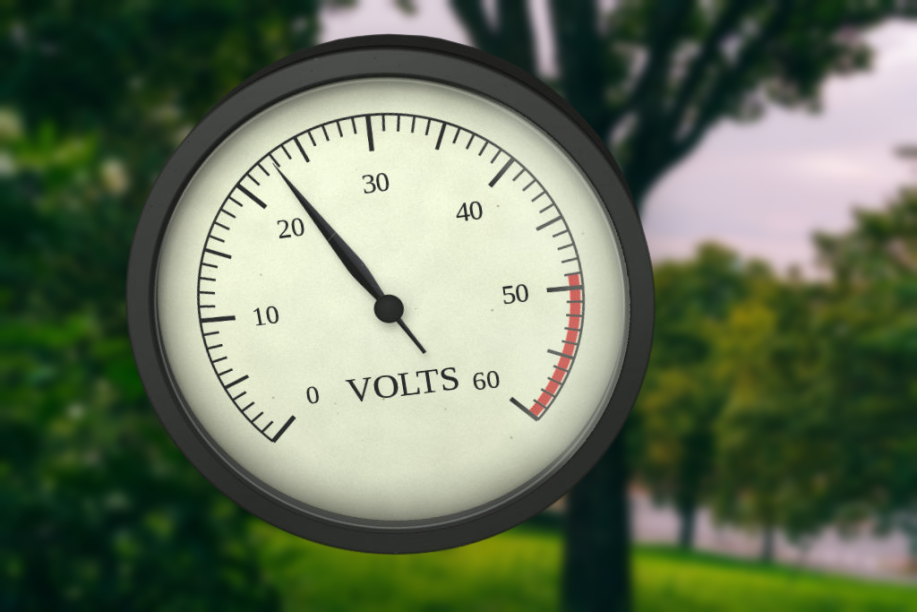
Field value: 23 V
